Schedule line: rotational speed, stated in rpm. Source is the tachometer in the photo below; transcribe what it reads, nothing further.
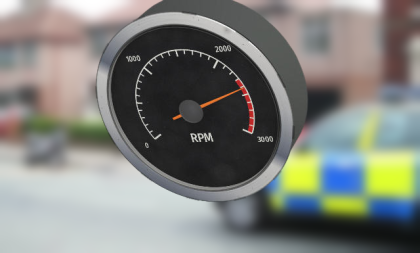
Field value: 2400 rpm
